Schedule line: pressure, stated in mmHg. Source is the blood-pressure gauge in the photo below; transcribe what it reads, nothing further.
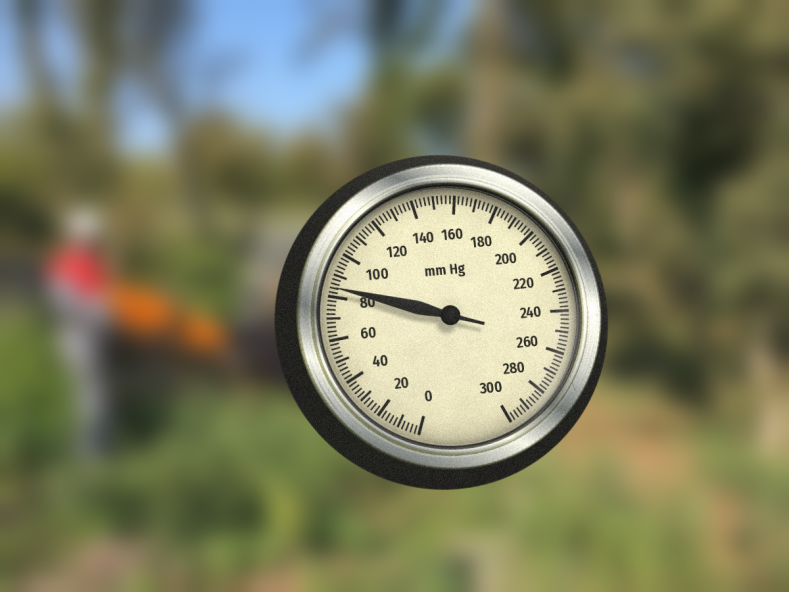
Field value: 84 mmHg
